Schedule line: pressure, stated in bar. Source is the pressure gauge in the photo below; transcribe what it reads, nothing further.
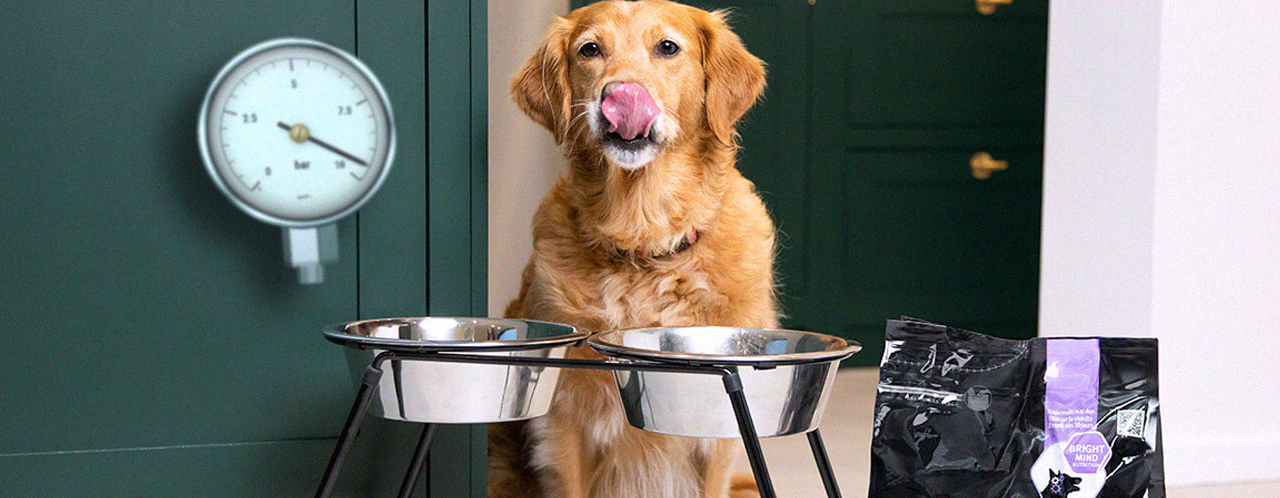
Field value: 9.5 bar
